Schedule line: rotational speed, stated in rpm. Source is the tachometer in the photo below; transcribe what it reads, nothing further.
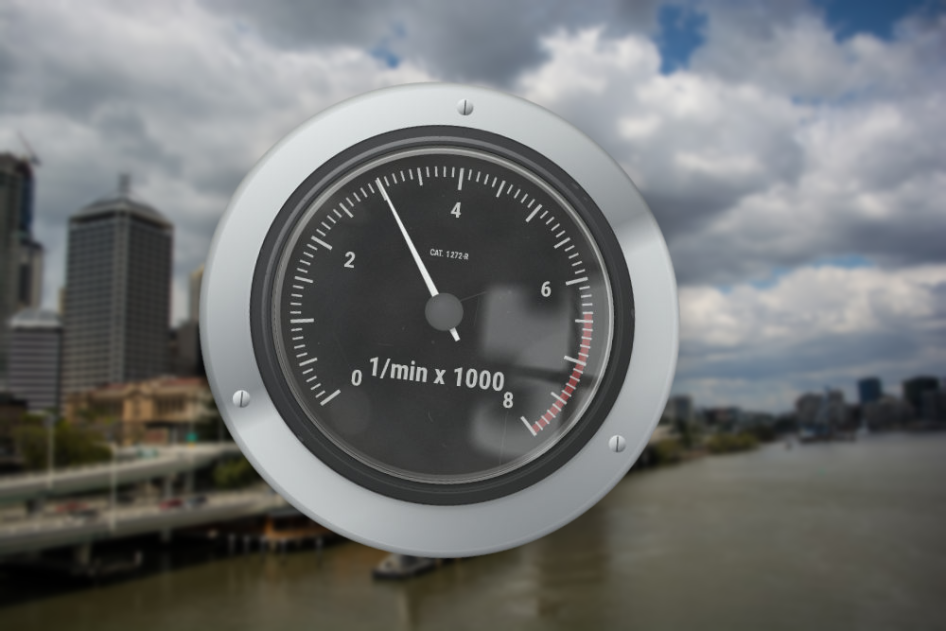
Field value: 3000 rpm
